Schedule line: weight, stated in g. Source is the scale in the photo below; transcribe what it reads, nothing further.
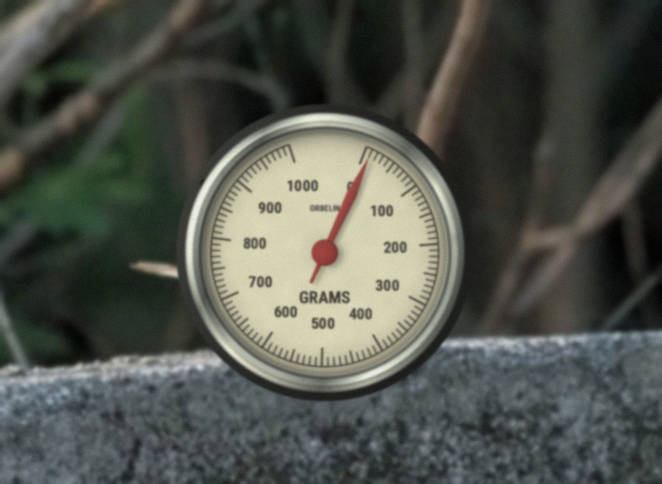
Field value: 10 g
